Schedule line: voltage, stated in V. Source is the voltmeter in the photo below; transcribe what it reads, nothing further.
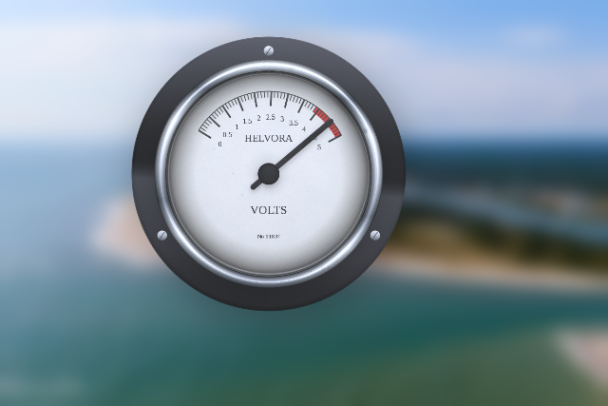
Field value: 4.5 V
